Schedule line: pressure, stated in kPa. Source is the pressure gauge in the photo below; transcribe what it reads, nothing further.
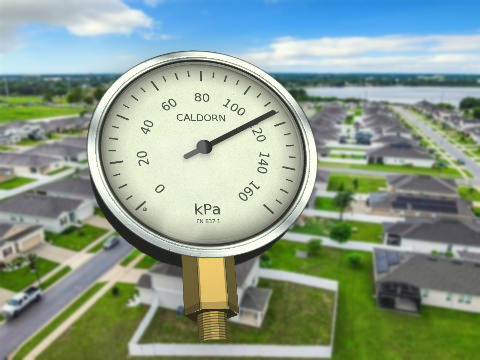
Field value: 115 kPa
